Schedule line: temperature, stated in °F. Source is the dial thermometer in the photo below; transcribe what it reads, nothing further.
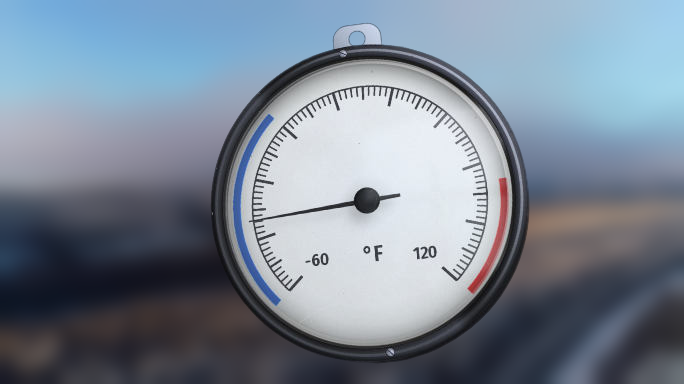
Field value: -34 °F
